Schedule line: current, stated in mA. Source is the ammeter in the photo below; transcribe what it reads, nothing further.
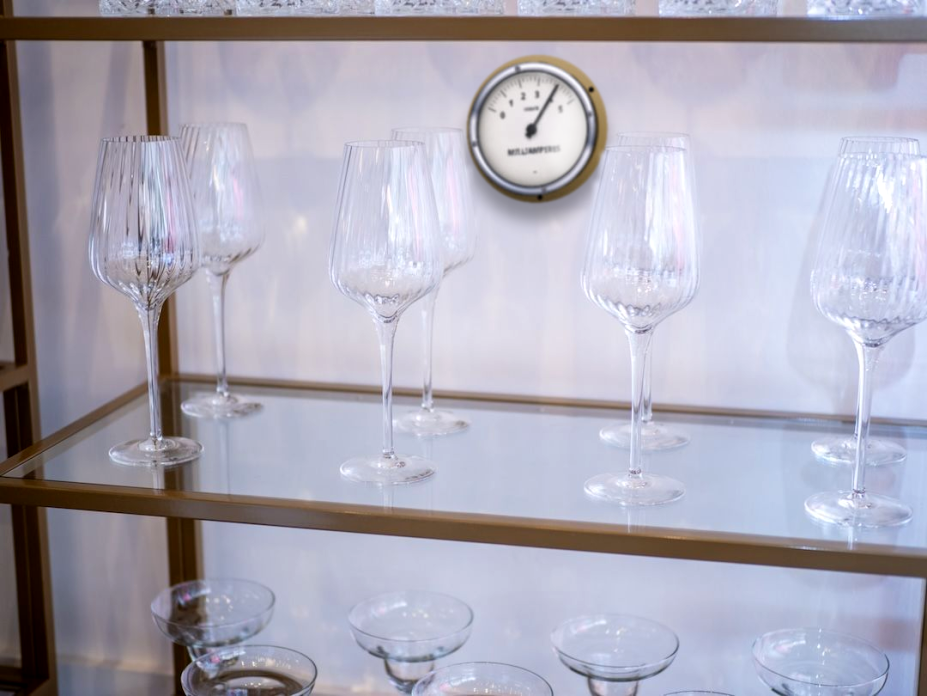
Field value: 4 mA
